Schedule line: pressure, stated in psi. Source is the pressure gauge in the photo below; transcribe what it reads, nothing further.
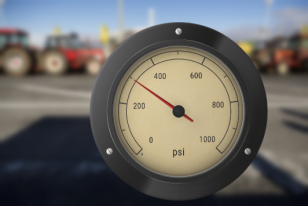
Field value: 300 psi
